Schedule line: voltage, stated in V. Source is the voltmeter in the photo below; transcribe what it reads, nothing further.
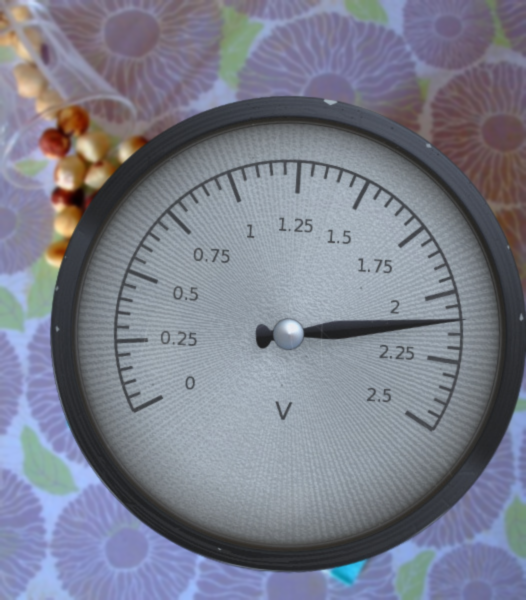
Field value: 2.1 V
